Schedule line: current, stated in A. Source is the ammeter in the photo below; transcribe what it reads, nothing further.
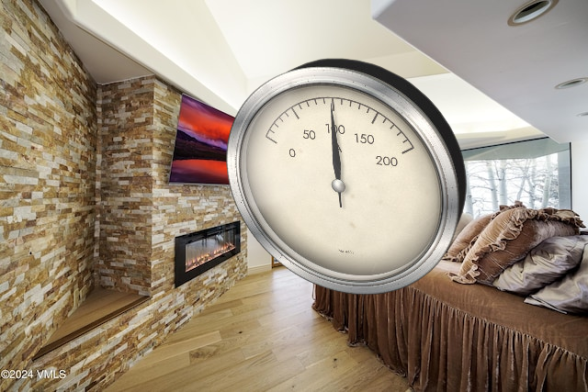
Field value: 100 A
